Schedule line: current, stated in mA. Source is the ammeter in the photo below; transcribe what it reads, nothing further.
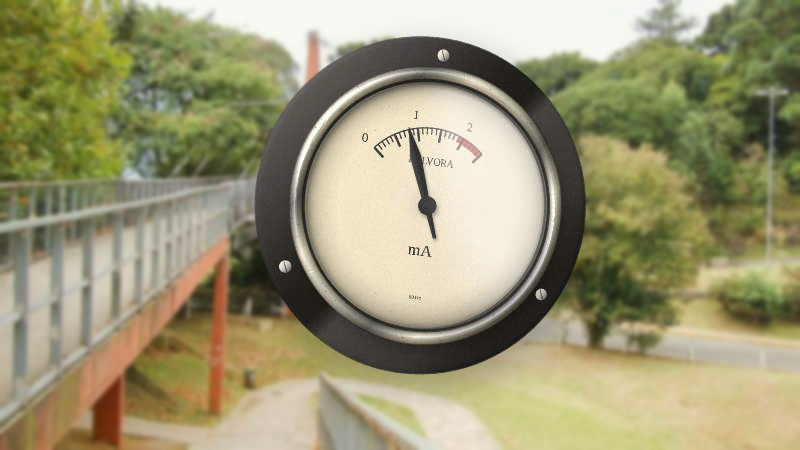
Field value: 0.8 mA
